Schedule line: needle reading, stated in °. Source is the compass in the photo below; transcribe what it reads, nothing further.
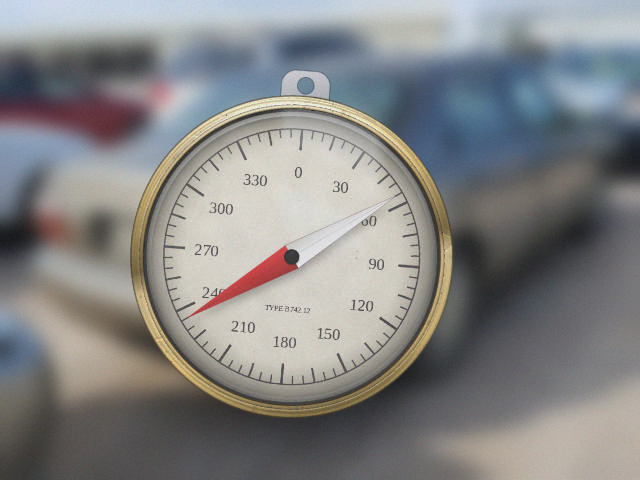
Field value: 235 °
